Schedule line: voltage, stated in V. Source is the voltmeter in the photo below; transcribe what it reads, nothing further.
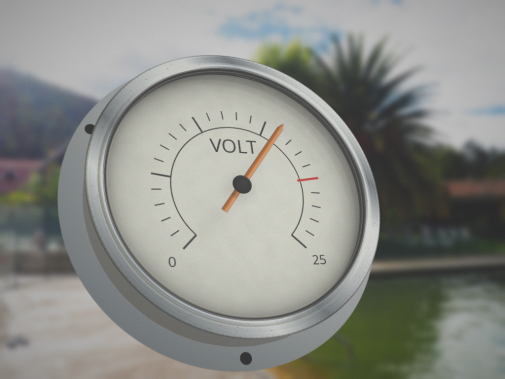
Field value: 16 V
